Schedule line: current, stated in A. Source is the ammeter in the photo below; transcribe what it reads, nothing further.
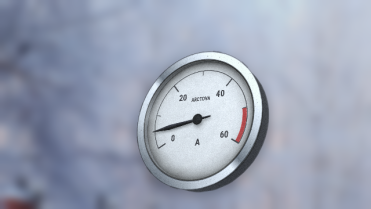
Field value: 5 A
